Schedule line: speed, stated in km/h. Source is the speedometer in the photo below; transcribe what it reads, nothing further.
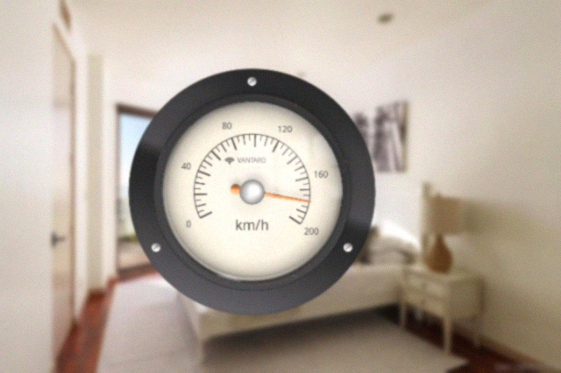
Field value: 180 km/h
